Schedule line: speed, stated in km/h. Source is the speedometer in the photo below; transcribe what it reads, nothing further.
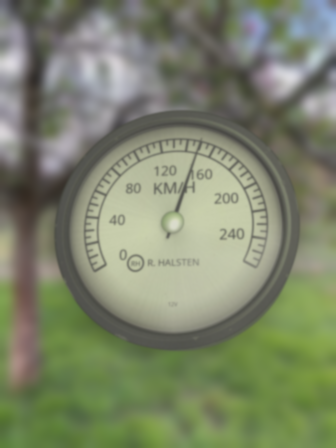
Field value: 150 km/h
